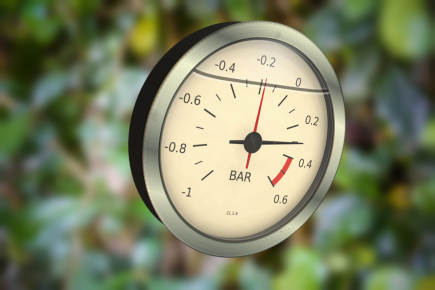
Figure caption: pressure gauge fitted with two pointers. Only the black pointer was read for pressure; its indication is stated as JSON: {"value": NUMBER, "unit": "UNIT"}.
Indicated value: {"value": 0.3, "unit": "bar"}
